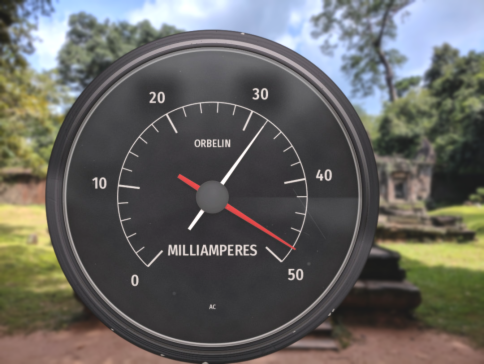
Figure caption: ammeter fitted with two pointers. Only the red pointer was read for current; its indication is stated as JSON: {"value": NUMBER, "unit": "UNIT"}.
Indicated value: {"value": 48, "unit": "mA"}
